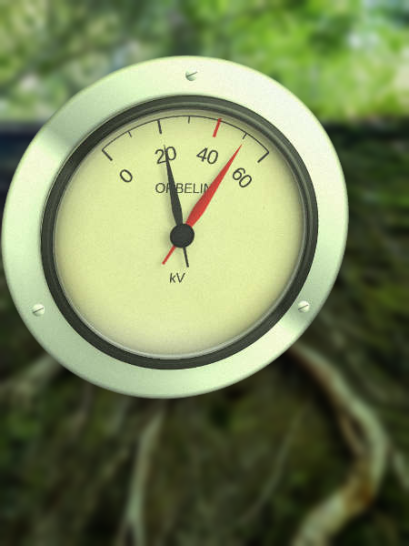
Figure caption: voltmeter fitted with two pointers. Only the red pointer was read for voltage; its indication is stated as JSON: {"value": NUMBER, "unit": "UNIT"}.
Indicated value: {"value": 50, "unit": "kV"}
